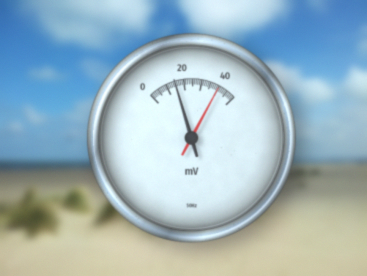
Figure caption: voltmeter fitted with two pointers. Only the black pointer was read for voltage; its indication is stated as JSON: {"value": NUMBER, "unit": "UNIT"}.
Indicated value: {"value": 15, "unit": "mV"}
